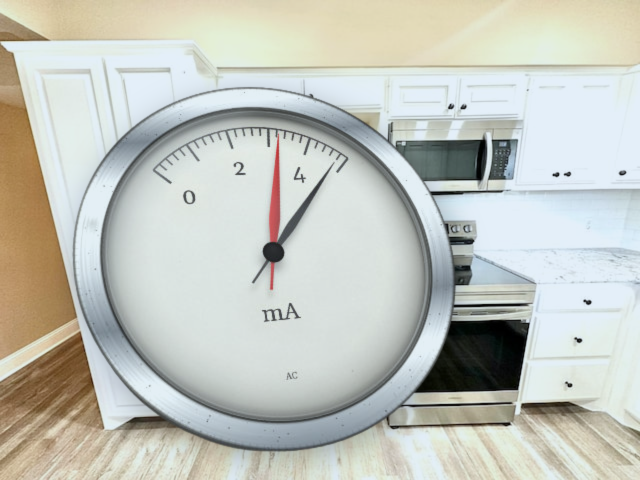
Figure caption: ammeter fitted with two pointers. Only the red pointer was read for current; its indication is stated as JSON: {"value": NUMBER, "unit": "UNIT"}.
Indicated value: {"value": 3.2, "unit": "mA"}
